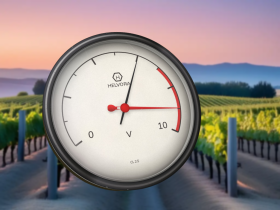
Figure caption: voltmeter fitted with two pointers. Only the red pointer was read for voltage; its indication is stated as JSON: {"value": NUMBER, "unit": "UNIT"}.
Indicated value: {"value": 9, "unit": "V"}
